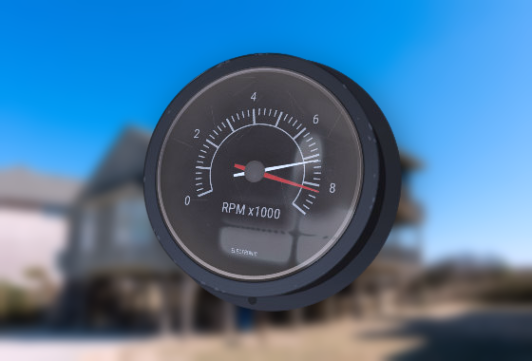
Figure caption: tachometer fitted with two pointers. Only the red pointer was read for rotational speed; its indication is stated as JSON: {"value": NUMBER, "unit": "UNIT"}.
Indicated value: {"value": 8200, "unit": "rpm"}
